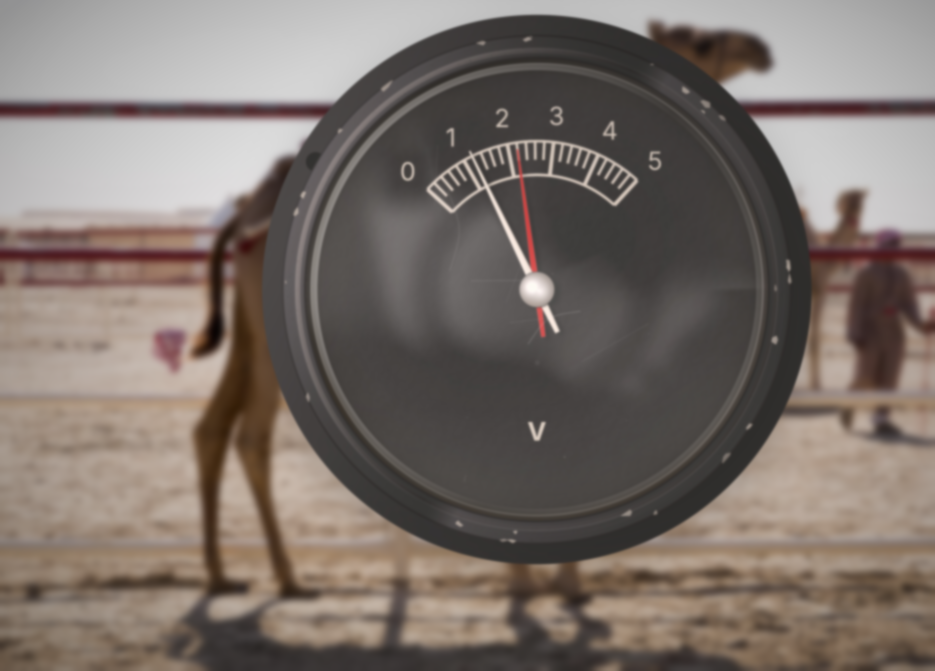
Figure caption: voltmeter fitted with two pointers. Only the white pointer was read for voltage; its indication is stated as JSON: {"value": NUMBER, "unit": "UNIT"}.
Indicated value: {"value": 1.2, "unit": "V"}
